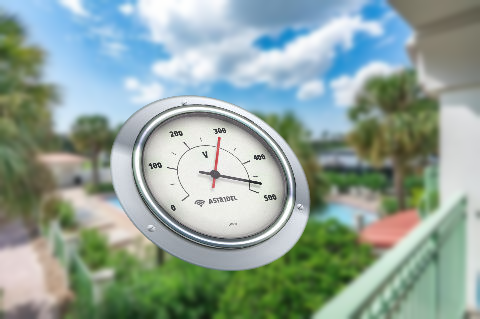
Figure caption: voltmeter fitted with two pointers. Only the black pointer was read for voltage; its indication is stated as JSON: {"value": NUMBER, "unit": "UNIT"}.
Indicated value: {"value": 475, "unit": "V"}
